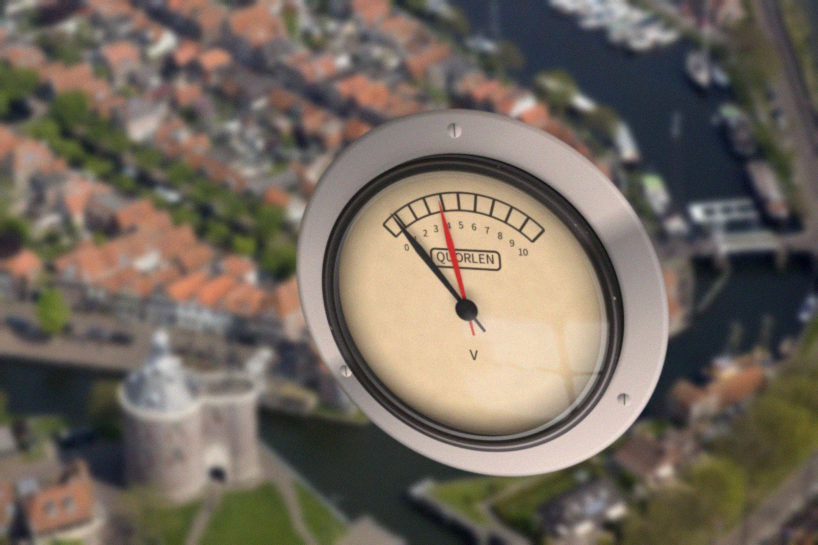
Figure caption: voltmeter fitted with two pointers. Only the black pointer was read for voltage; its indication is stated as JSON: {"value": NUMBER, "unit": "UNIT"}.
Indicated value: {"value": 1, "unit": "V"}
